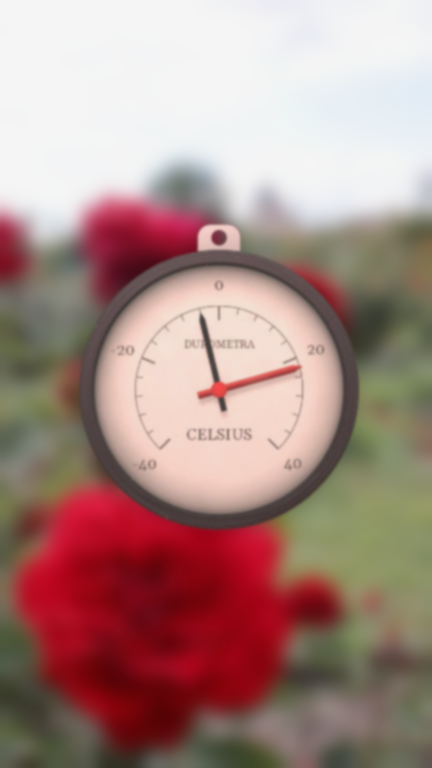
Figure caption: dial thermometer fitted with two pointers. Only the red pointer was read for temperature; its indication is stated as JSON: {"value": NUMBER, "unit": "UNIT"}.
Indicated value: {"value": 22, "unit": "°C"}
